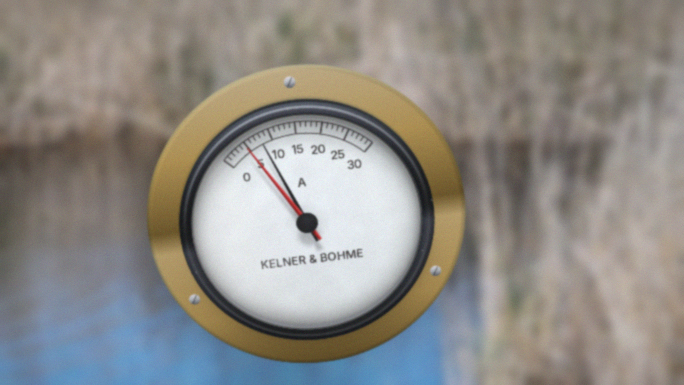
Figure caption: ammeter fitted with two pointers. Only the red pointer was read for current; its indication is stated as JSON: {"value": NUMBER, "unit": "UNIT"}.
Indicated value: {"value": 5, "unit": "A"}
